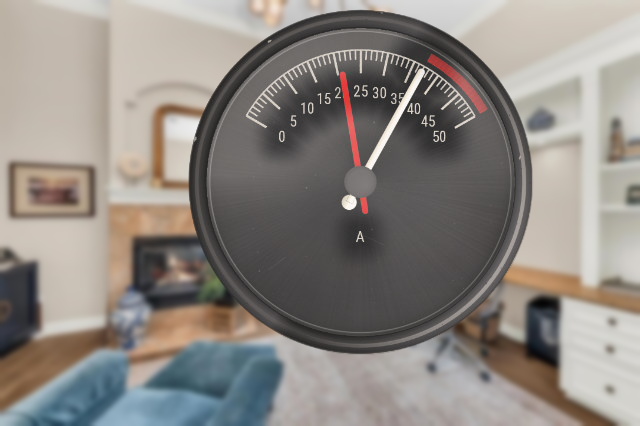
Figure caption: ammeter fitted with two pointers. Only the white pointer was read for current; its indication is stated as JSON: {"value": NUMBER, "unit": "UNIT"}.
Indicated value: {"value": 37, "unit": "A"}
